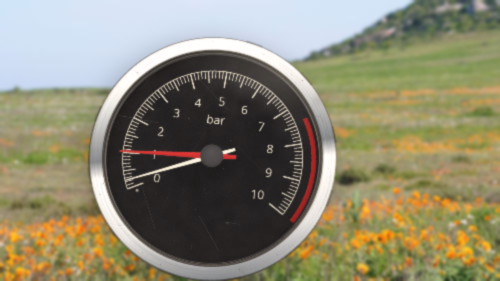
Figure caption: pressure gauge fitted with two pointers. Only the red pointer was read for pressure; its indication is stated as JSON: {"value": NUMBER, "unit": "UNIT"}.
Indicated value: {"value": 1, "unit": "bar"}
